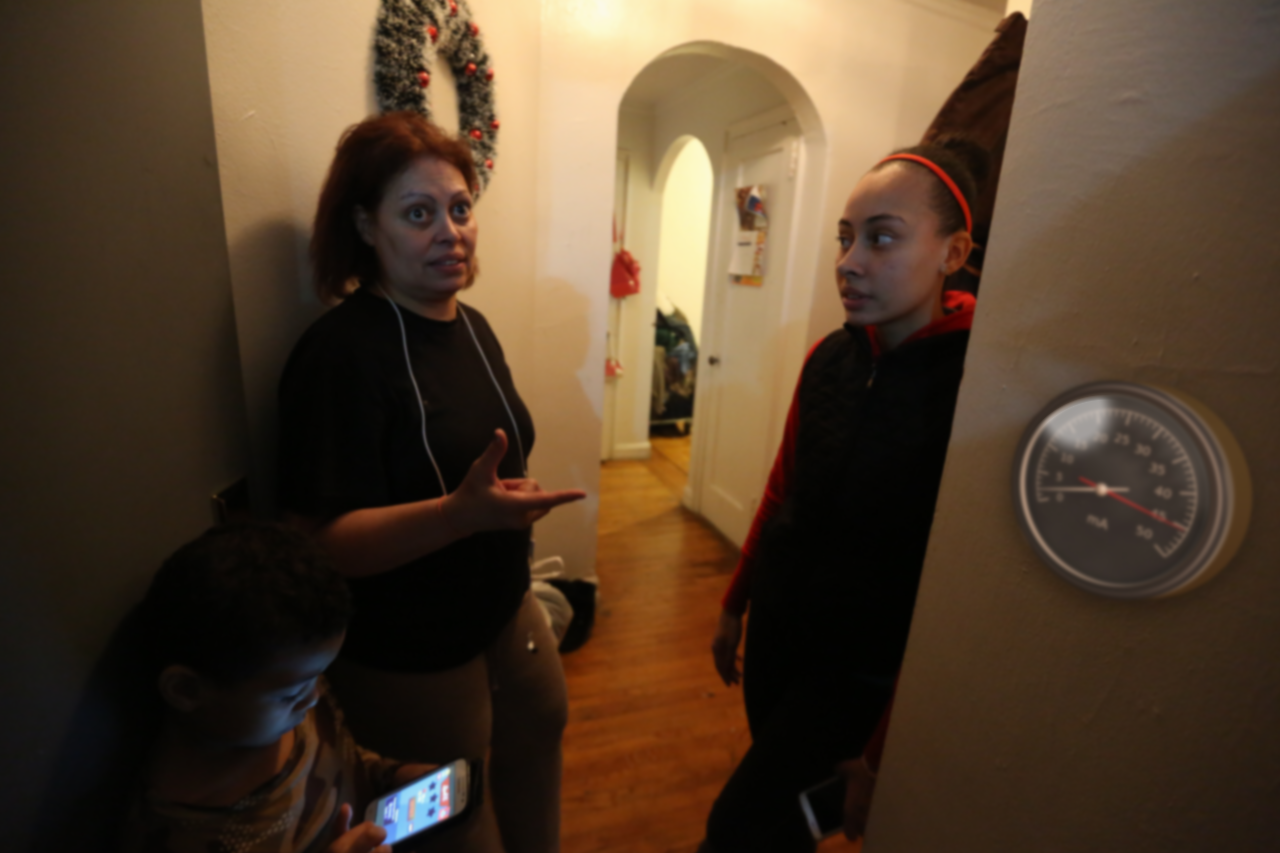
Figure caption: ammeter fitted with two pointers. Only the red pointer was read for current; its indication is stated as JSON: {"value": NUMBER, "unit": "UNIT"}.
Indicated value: {"value": 45, "unit": "mA"}
